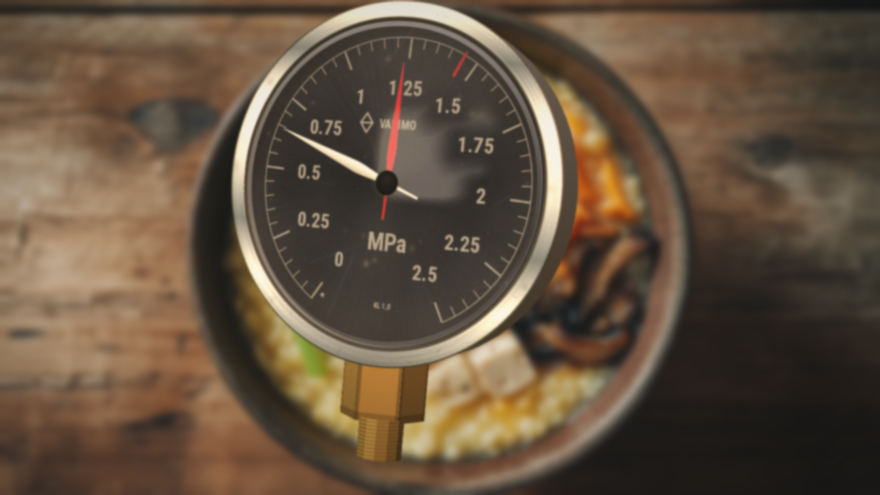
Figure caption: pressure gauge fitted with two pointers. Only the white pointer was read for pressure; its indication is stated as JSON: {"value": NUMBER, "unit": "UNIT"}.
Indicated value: {"value": 0.65, "unit": "MPa"}
